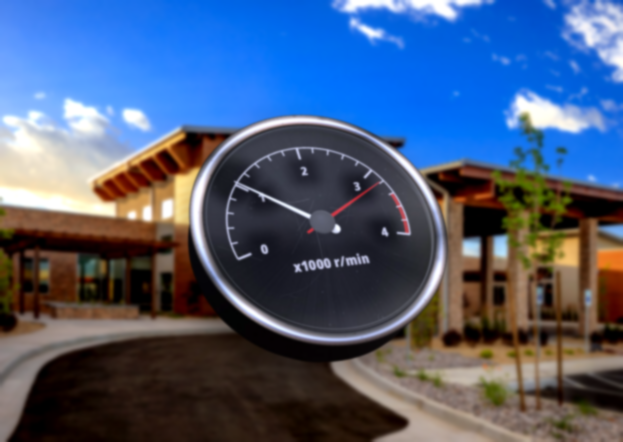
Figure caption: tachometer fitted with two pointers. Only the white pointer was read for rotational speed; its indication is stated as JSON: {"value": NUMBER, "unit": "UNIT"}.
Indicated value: {"value": 1000, "unit": "rpm"}
